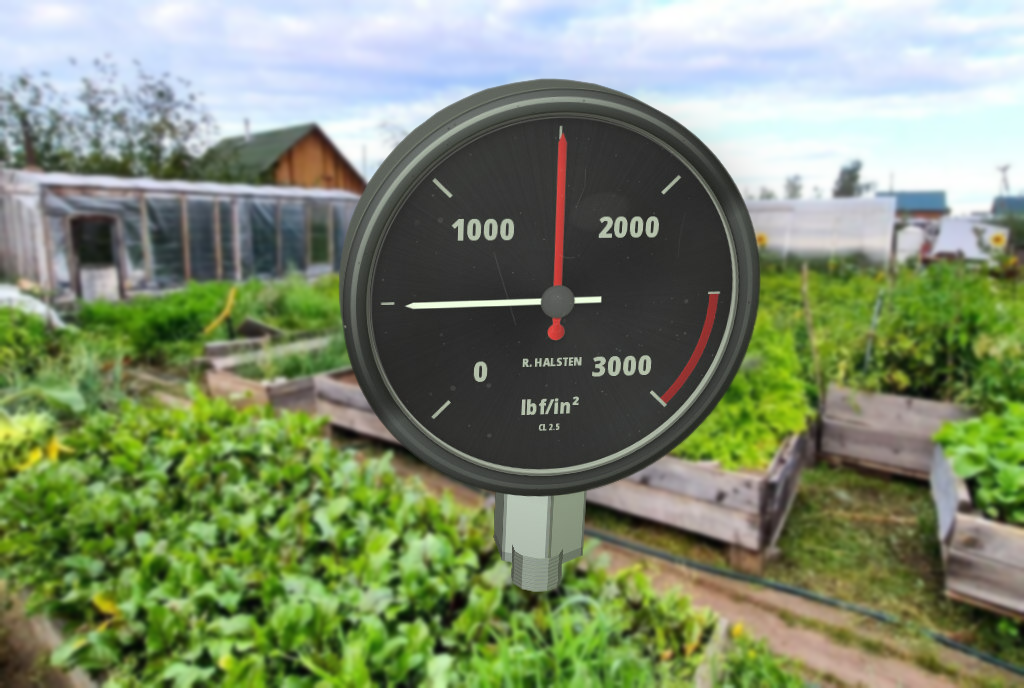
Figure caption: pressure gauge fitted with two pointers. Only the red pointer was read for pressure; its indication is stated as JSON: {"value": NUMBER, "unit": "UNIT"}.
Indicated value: {"value": 1500, "unit": "psi"}
